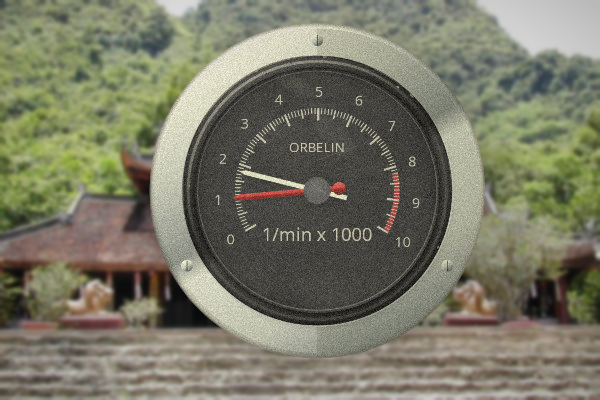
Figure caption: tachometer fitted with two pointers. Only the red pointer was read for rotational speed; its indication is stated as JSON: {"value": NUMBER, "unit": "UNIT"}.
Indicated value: {"value": 1000, "unit": "rpm"}
